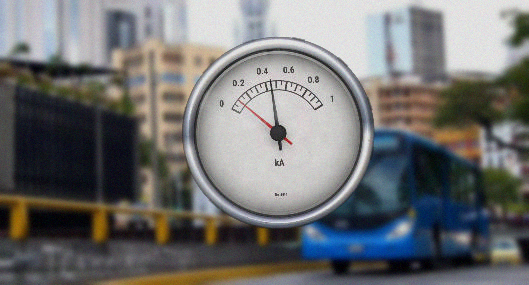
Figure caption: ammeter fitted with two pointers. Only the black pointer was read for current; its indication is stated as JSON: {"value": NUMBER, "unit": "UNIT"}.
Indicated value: {"value": 0.45, "unit": "kA"}
